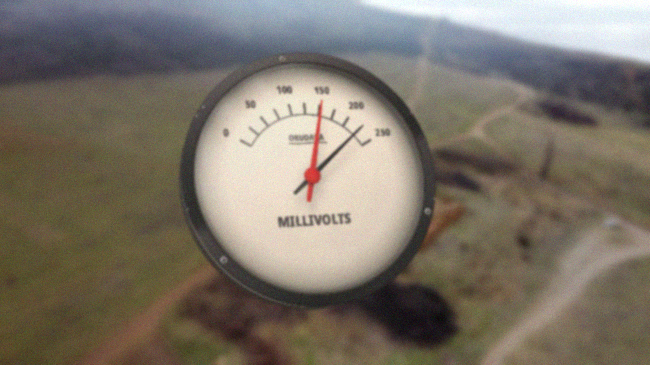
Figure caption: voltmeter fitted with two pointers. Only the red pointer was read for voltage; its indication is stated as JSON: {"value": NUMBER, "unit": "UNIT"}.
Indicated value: {"value": 150, "unit": "mV"}
